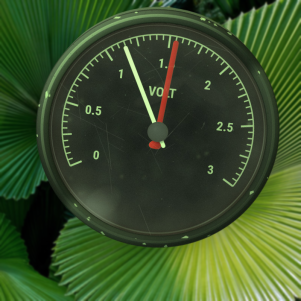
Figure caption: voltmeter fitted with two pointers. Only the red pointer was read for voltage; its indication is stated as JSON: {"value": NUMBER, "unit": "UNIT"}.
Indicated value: {"value": 1.55, "unit": "V"}
